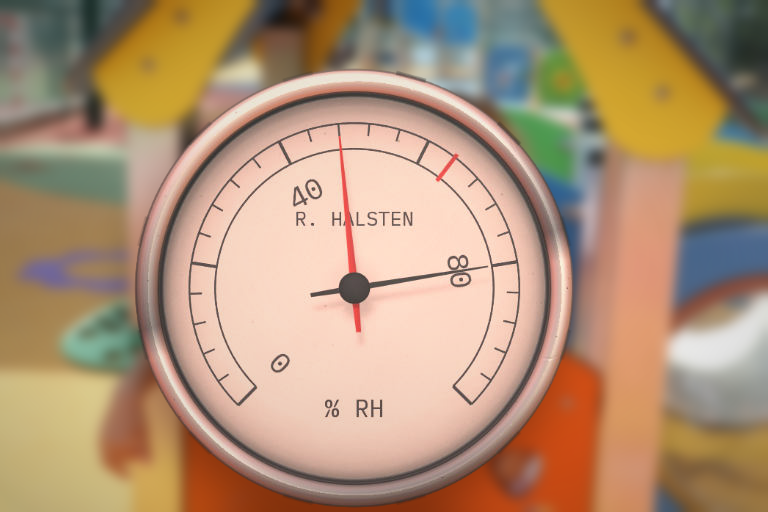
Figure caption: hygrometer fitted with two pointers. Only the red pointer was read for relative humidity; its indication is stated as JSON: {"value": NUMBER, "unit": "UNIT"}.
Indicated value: {"value": 48, "unit": "%"}
